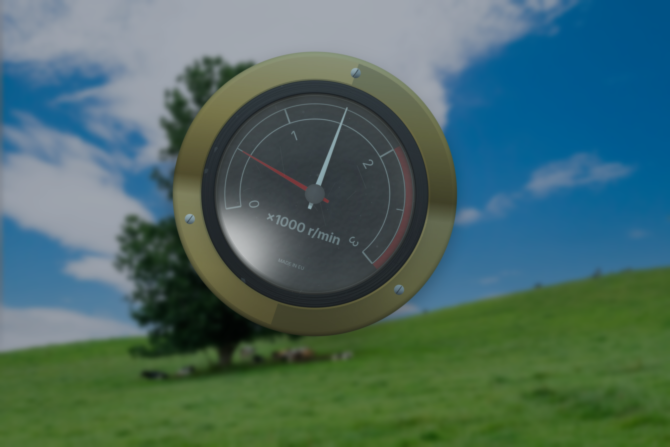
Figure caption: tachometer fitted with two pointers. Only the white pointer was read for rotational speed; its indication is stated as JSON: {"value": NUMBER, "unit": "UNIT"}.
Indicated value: {"value": 1500, "unit": "rpm"}
